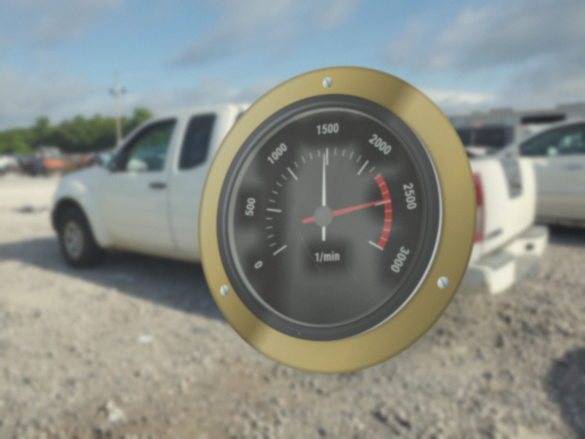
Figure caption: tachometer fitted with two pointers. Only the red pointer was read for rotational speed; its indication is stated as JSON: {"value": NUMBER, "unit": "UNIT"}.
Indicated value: {"value": 2500, "unit": "rpm"}
